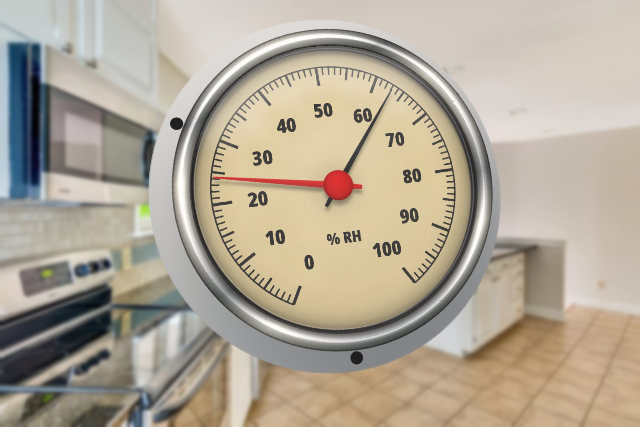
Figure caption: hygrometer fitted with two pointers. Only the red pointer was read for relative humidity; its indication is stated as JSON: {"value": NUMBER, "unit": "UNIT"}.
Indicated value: {"value": 24, "unit": "%"}
